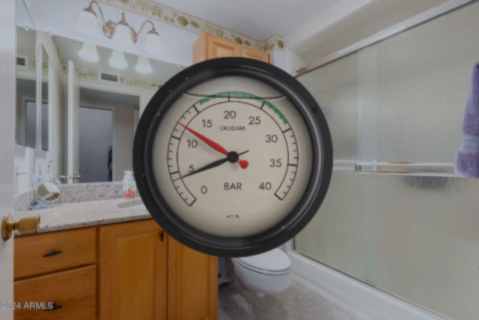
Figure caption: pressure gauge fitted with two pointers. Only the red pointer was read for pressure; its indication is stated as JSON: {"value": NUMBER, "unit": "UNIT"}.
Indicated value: {"value": 12, "unit": "bar"}
